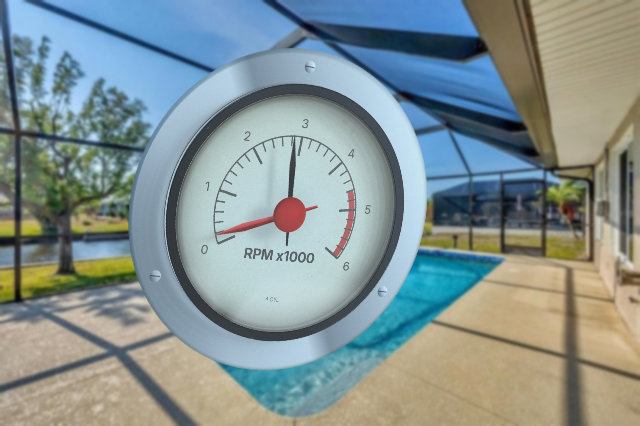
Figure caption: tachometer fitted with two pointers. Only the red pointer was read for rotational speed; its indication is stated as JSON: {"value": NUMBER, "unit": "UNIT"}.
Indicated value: {"value": 200, "unit": "rpm"}
